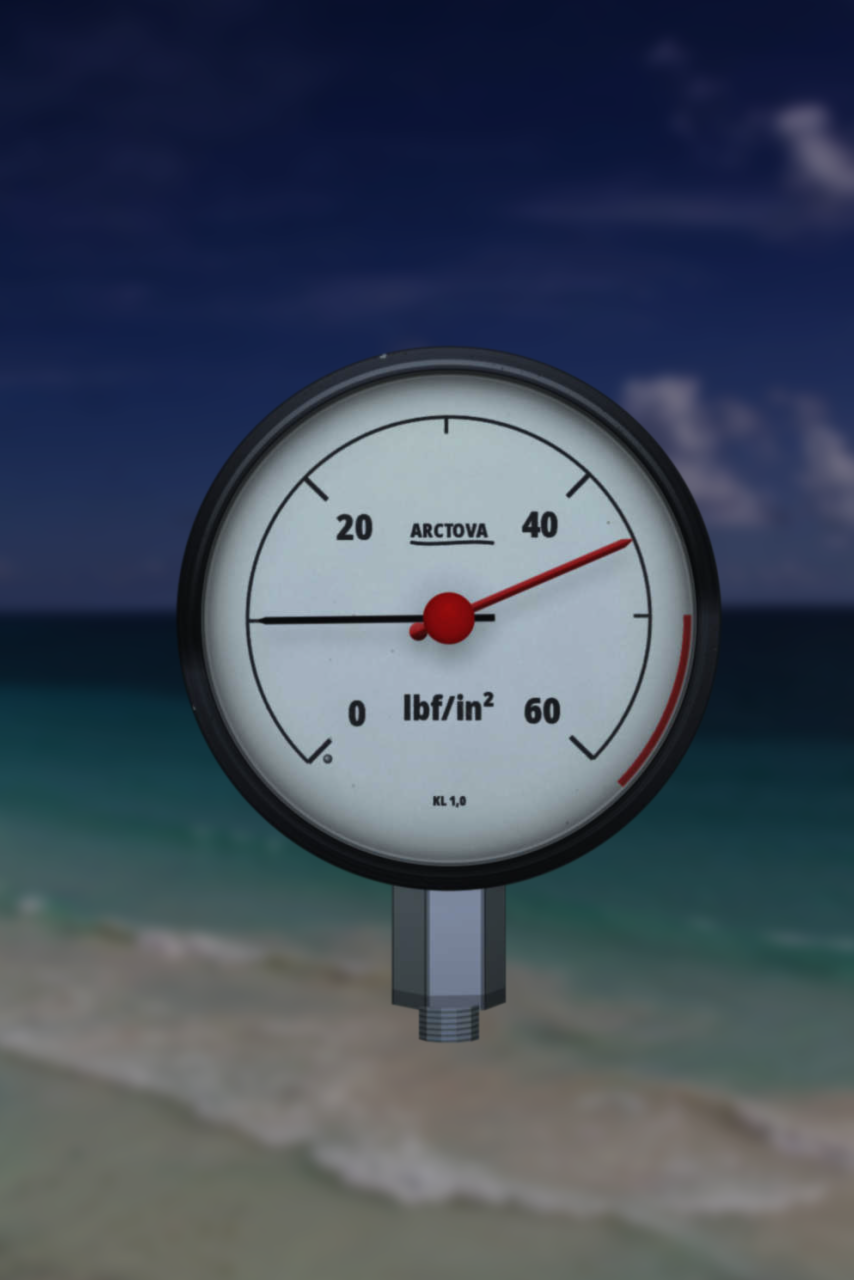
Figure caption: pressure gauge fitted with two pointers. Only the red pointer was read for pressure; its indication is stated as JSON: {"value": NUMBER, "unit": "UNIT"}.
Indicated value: {"value": 45, "unit": "psi"}
